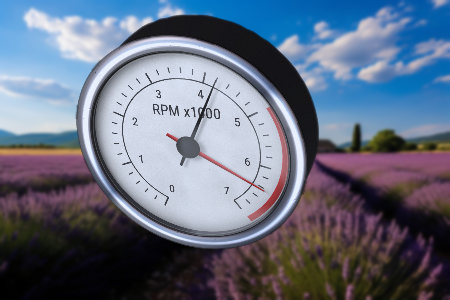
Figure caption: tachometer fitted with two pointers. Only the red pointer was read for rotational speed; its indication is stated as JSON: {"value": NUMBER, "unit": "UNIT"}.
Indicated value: {"value": 6400, "unit": "rpm"}
